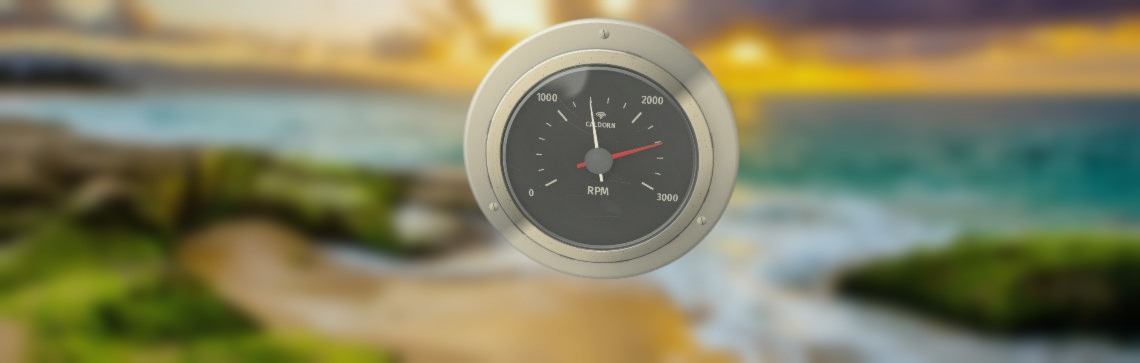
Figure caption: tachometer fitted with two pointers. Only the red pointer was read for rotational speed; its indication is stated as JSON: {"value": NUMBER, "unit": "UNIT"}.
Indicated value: {"value": 2400, "unit": "rpm"}
